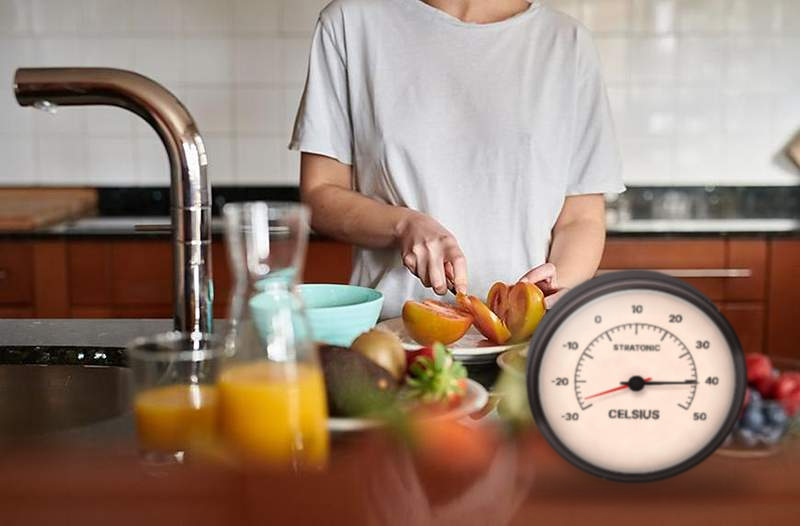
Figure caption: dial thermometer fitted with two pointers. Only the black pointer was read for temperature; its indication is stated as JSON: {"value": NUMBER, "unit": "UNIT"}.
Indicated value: {"value": 40, "unit": "°C"}
